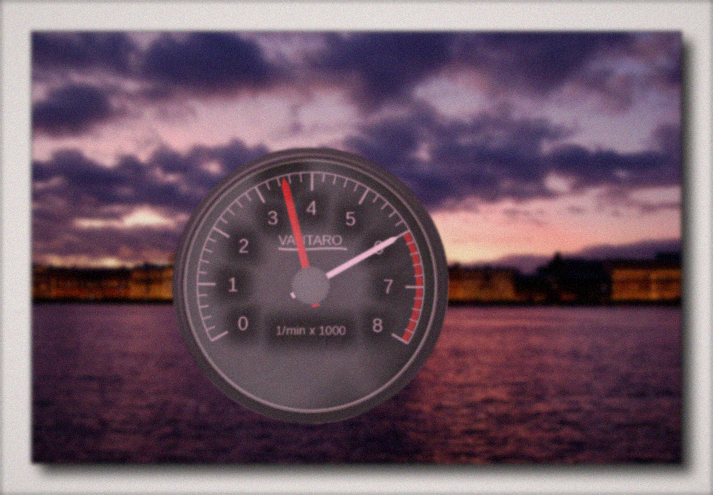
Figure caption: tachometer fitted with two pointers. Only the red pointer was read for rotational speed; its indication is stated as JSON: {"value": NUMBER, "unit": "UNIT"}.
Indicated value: {"value": 3500, "unit": "rpm"}
